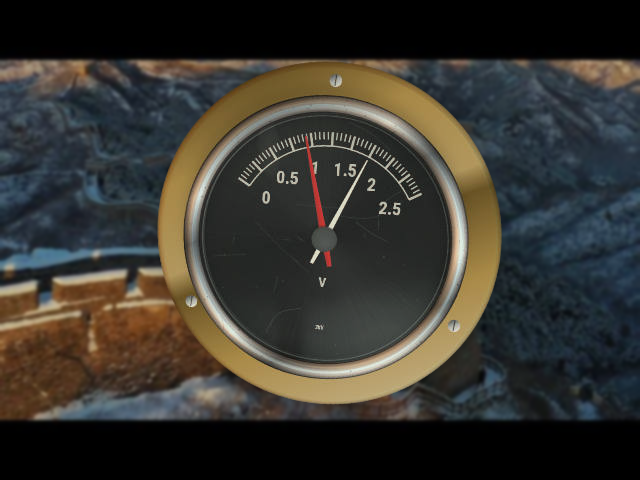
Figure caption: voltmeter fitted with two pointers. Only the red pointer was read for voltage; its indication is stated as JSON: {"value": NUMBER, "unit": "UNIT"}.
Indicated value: {"value": 0.95, "unit": "V"}
